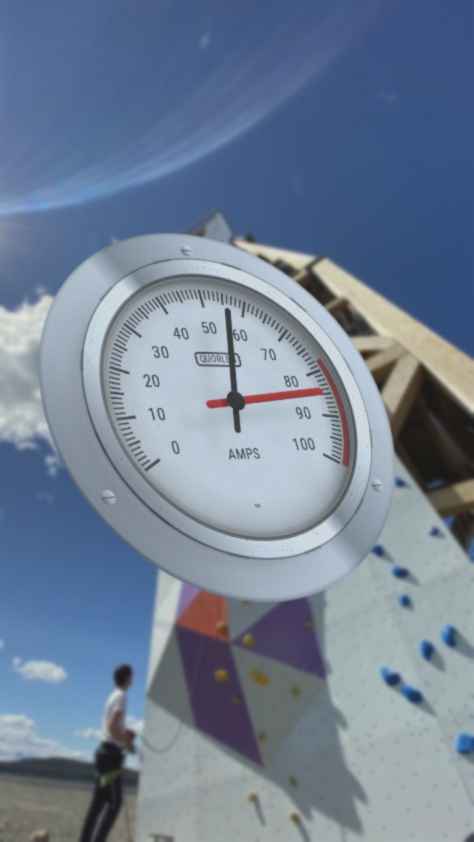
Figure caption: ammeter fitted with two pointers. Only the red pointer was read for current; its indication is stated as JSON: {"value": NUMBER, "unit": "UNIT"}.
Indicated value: {"value": 85, "unit": "A"}
